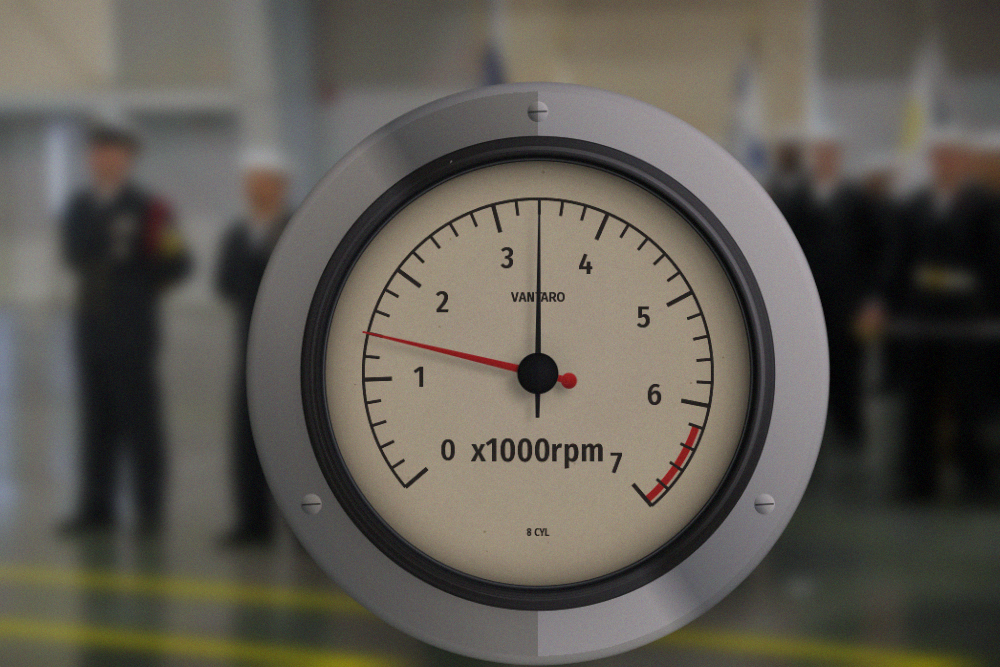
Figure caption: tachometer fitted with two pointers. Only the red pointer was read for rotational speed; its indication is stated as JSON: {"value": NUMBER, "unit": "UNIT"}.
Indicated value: {"value": 1400, "unit": "rpm"}
